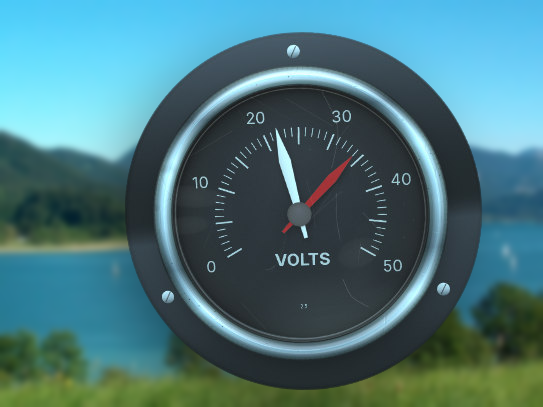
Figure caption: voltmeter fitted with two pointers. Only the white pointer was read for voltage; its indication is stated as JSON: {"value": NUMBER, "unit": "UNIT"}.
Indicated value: {"value": 22, "unit": "V"}
